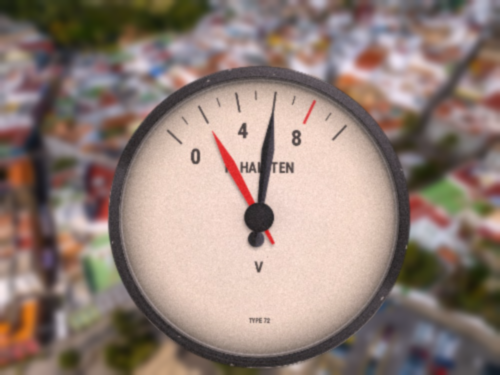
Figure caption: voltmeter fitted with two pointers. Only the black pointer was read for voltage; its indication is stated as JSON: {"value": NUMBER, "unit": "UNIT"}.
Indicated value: {"value": 6, "unit": "V"}
